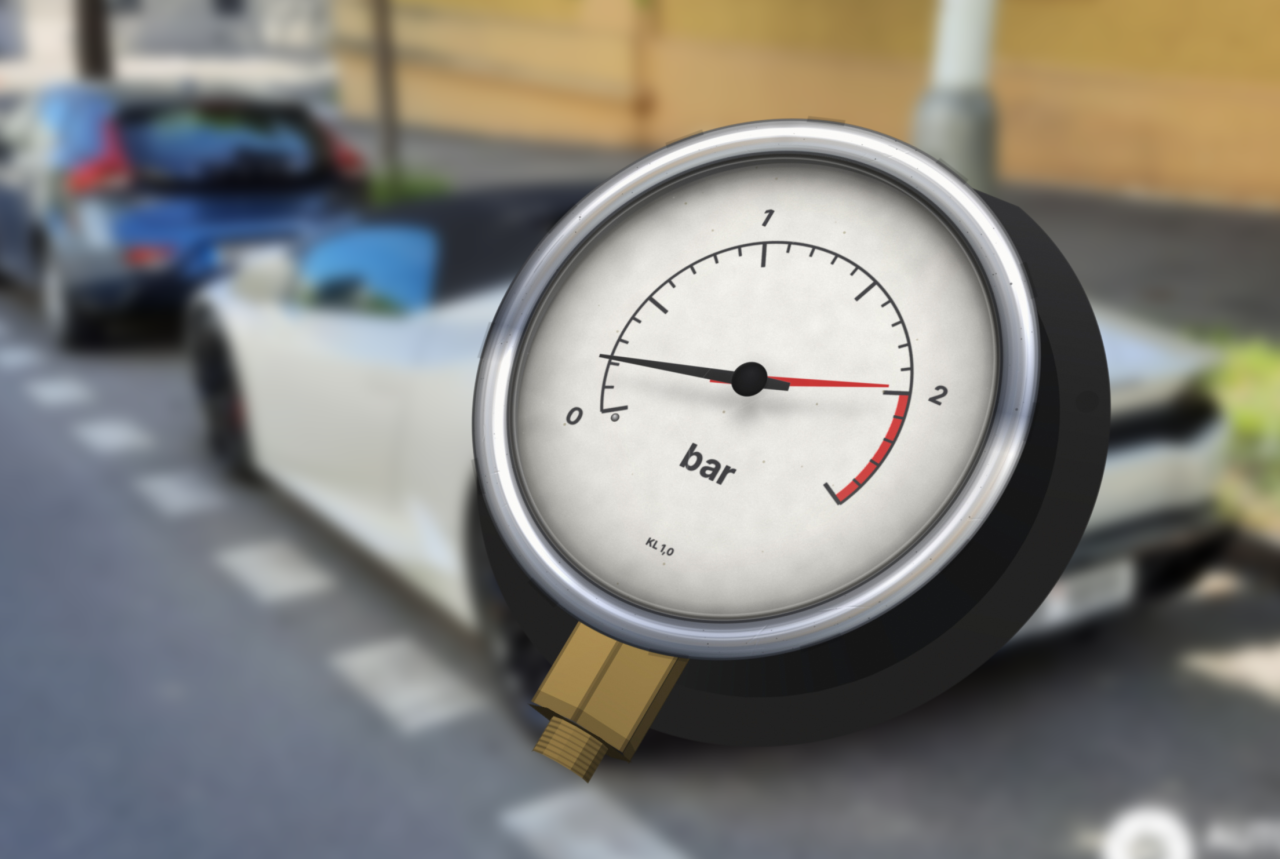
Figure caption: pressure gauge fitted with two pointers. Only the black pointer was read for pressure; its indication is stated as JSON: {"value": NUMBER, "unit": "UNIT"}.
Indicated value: {"value": 0.2, "unit": "bar"}
